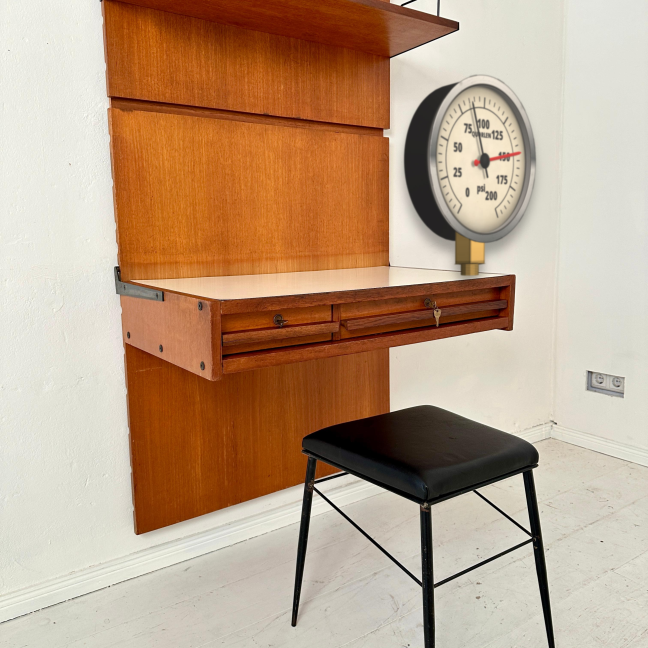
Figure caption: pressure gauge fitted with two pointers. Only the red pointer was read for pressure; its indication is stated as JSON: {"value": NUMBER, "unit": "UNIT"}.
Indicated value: {"value": 150, "unit": "psi"}
